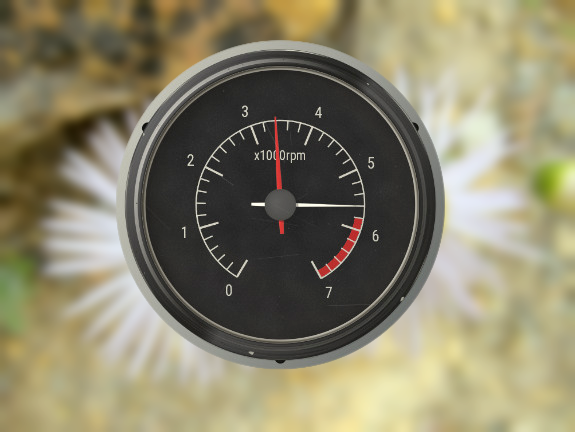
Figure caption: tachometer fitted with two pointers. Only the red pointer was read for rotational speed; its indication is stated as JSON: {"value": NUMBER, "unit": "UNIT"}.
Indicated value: {"value": 3400, "unit": "rpm"}
